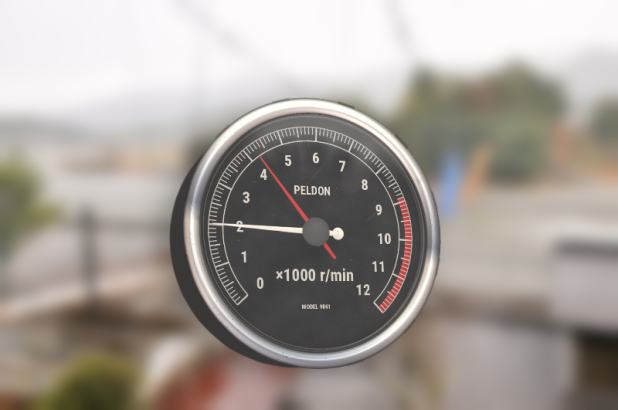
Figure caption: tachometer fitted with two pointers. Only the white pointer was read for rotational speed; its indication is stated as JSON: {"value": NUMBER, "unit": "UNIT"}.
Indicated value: {"value": 2000, "unit": "rpm"}
